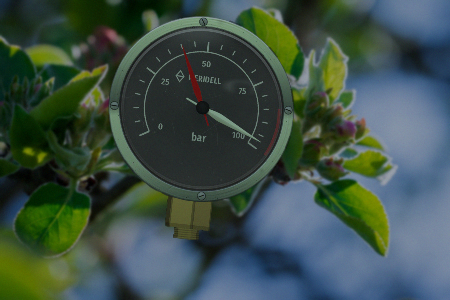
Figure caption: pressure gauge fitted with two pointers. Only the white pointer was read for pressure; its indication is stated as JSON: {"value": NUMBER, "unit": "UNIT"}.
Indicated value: {"value": 97.5, "unit": "bar"}
